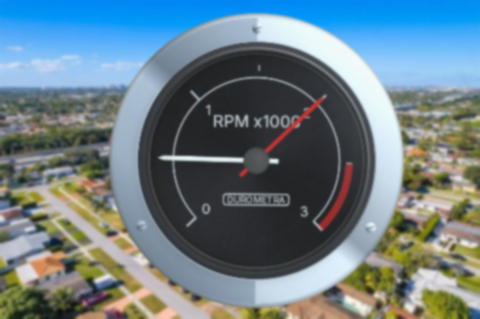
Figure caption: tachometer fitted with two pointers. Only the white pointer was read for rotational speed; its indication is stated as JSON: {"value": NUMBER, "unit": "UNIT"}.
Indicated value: {"value": 500, "unit": "rpm"}
